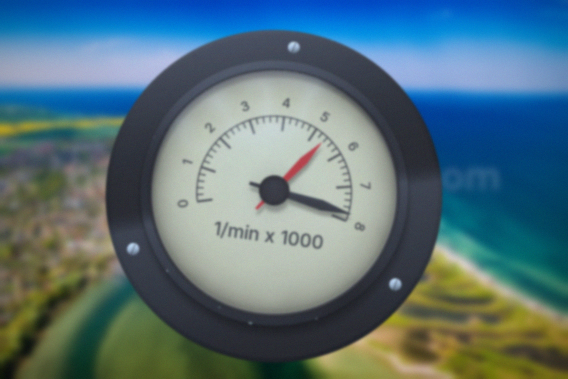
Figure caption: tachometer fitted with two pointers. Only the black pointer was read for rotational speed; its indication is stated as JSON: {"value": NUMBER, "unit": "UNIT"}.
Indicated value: {"value": 7800, "unit": "rpm"}
